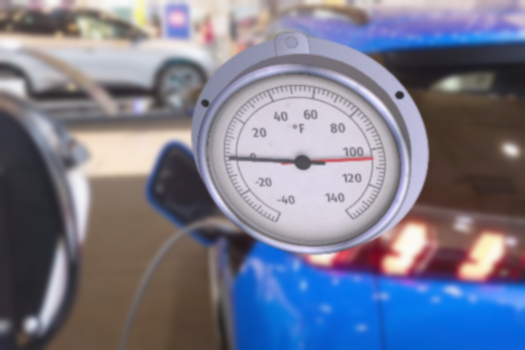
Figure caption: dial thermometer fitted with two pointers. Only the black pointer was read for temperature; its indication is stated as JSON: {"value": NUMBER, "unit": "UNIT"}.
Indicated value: {"value": 0, "unit": "°F"}
